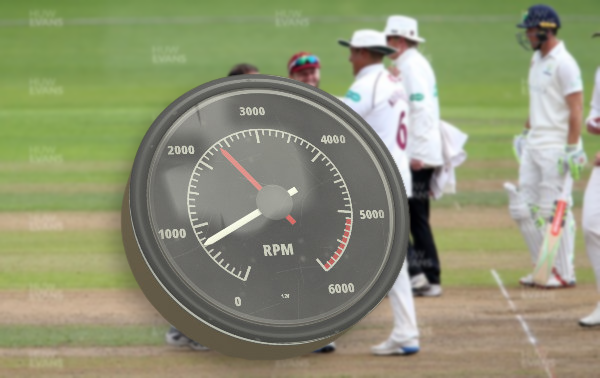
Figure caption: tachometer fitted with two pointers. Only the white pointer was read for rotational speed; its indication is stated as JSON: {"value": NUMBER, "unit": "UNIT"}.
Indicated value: {"value": 700, "unit": "rpm"}
